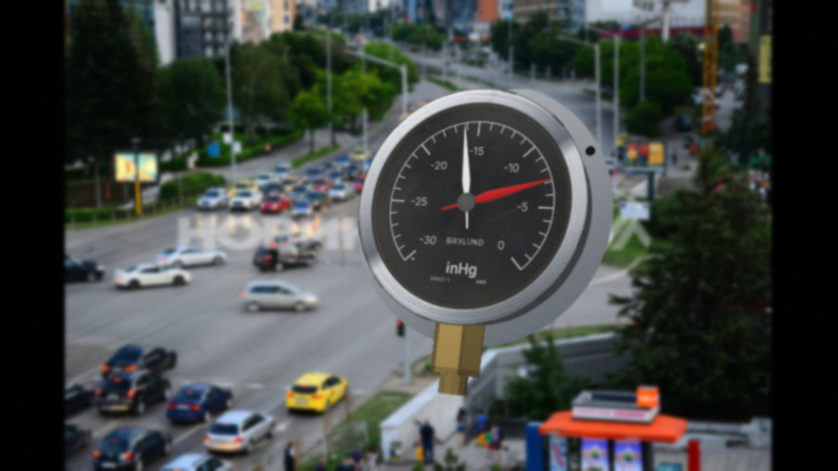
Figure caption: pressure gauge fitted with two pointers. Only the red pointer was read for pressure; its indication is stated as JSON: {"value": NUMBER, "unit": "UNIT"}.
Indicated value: {"value": -7, "unit": "inHg"}
